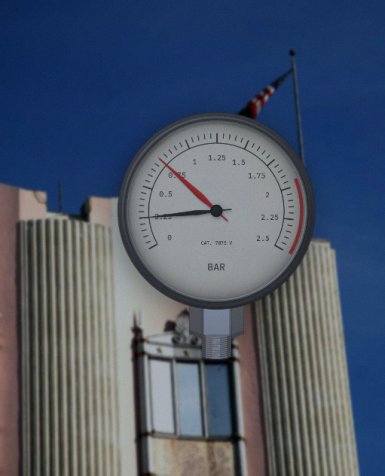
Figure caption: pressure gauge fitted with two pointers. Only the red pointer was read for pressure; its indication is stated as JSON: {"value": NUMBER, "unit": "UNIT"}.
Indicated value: {"value": 0.75, "unit": "bar"}
